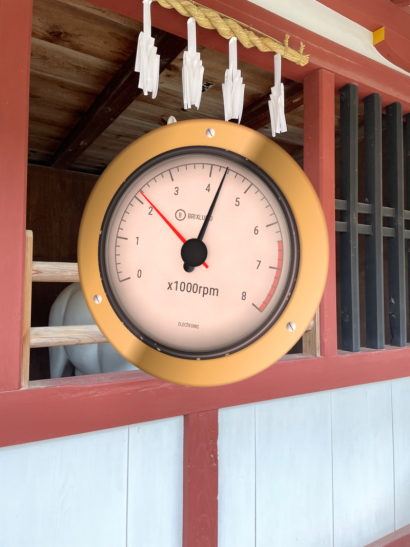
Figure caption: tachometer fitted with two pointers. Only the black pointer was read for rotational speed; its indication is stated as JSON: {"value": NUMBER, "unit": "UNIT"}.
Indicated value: {"value": 4400, "unit": "rpm"}
